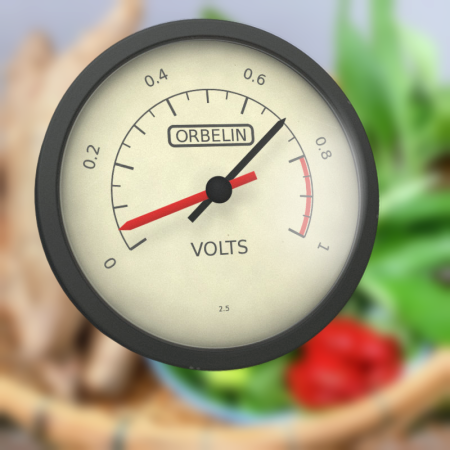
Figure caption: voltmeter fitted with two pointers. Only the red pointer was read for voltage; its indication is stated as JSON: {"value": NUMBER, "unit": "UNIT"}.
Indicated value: {"value": 0.05, "unit": "V"}
